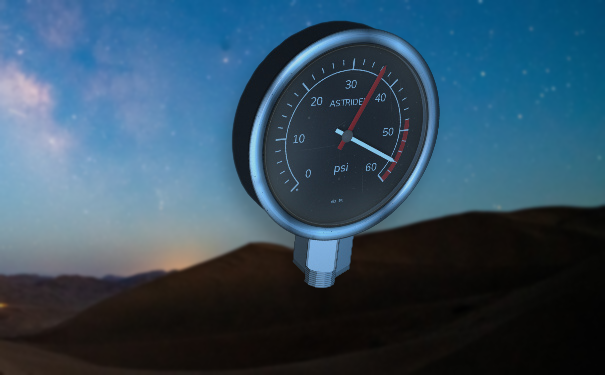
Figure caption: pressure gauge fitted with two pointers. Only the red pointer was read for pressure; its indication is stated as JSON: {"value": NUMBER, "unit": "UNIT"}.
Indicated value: {"value": 36, "unit": "psi"}
